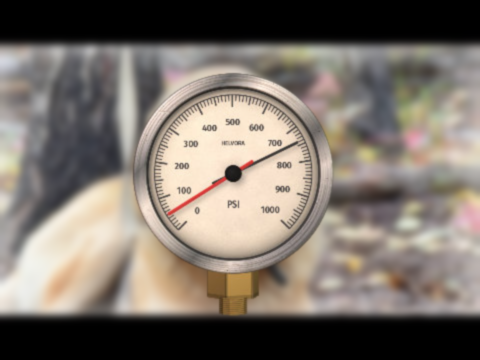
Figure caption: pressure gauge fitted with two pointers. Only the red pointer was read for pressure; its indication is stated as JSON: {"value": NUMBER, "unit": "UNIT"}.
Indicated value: {"value": 50, "unit": "psi"}
